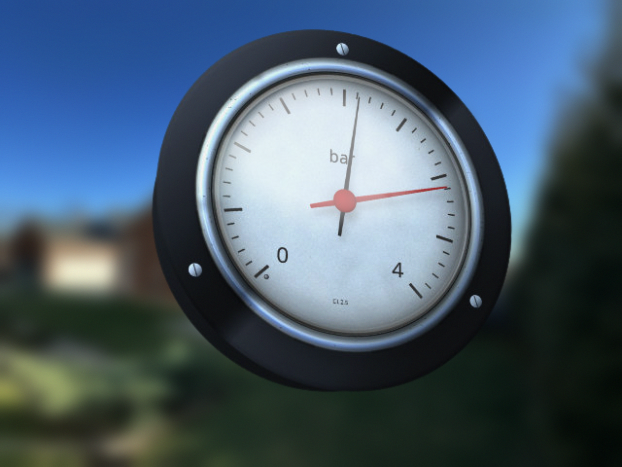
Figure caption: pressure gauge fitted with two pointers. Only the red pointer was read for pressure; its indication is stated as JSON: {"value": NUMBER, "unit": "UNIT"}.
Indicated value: {"value": 3.1, "unit": "bar"}
